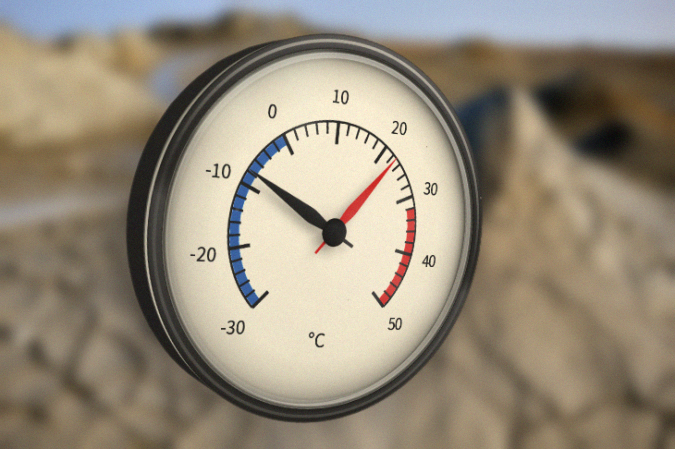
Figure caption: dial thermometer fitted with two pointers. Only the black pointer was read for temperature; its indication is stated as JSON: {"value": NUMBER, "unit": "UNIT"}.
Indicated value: {"value": -8, "unit": "°C"}
